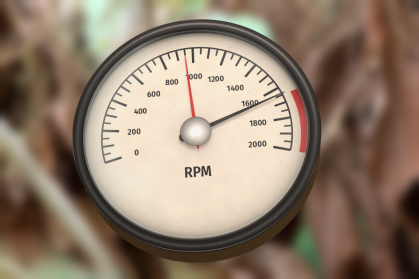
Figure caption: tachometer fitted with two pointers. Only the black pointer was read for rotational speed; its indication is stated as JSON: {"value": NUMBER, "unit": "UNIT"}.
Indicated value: {"value": 1650, "unit": "rpm"}
